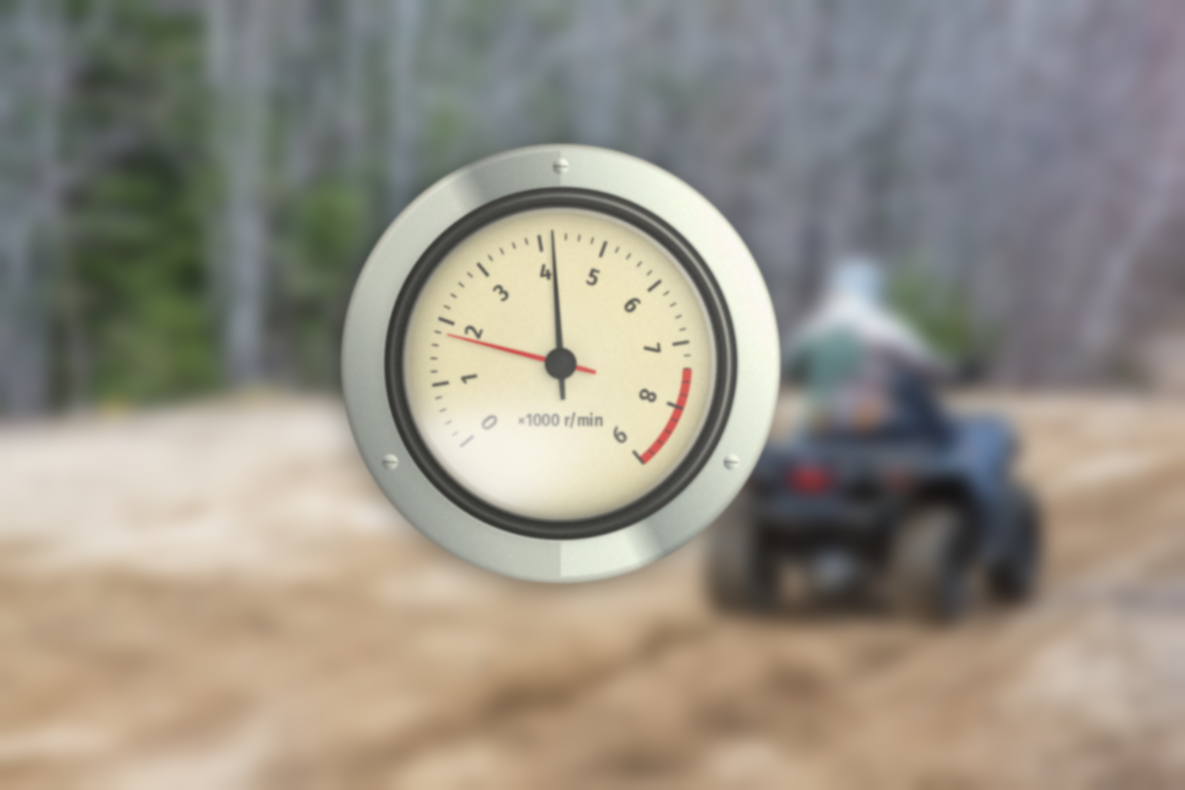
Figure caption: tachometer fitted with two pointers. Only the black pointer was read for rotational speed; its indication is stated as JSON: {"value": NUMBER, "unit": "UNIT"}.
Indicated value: {"value": 4200, "unit": "rpm"}
